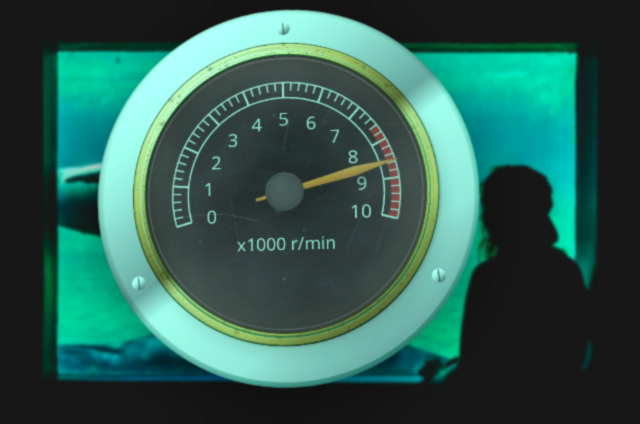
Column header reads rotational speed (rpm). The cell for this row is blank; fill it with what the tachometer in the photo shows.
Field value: 8600 rpm
